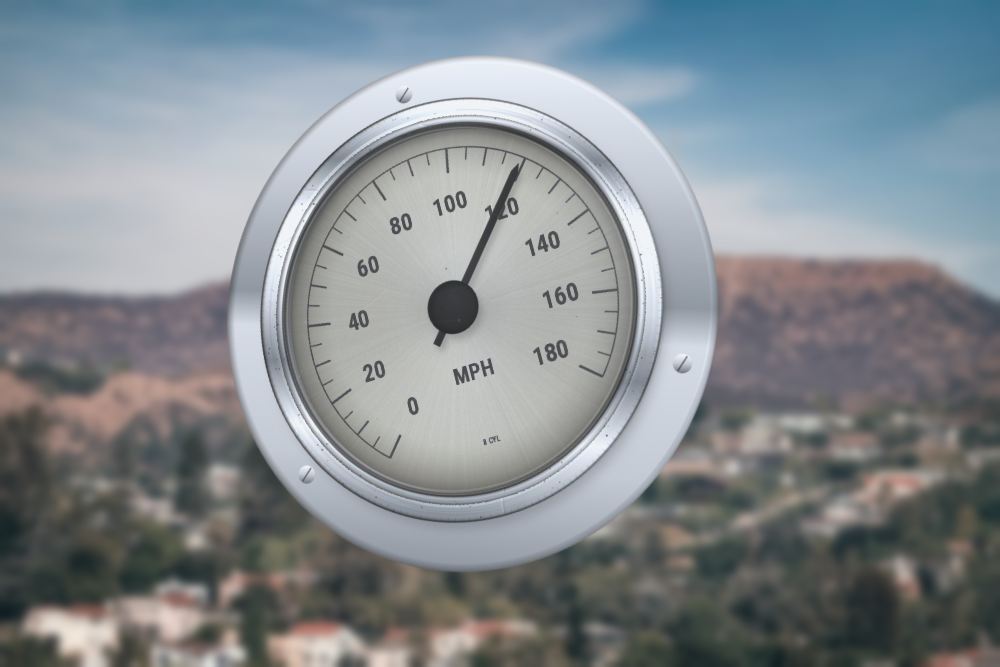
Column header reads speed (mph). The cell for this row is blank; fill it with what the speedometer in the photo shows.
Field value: 120 mph
